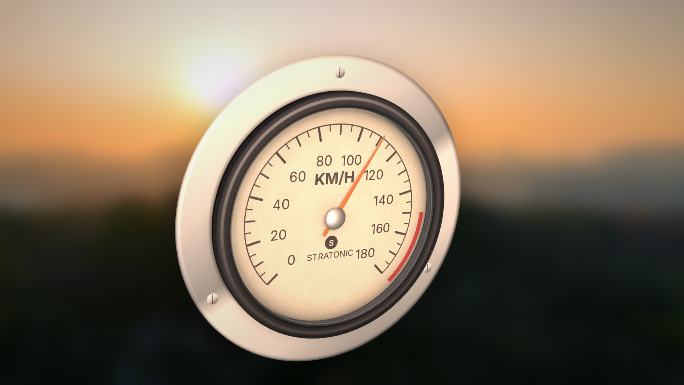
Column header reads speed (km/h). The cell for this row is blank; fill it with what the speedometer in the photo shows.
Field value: 110 km/h
